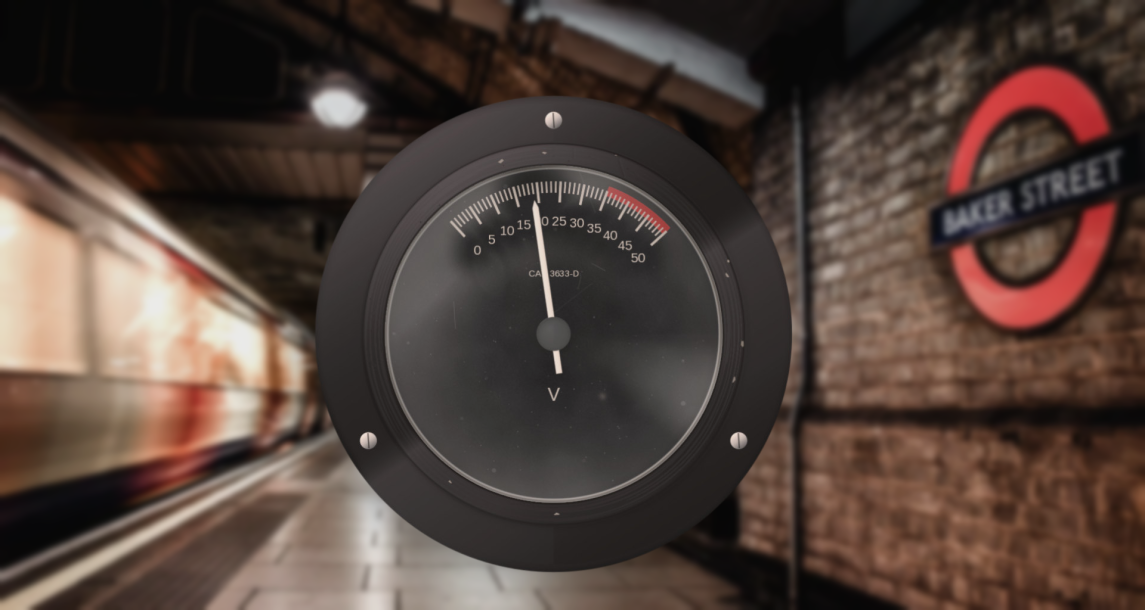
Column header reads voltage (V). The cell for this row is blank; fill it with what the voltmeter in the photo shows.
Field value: 19 V
